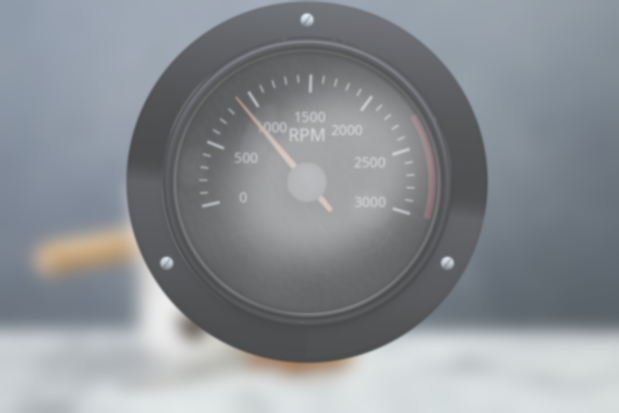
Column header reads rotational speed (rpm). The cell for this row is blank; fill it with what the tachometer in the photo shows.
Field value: 900 rpm
